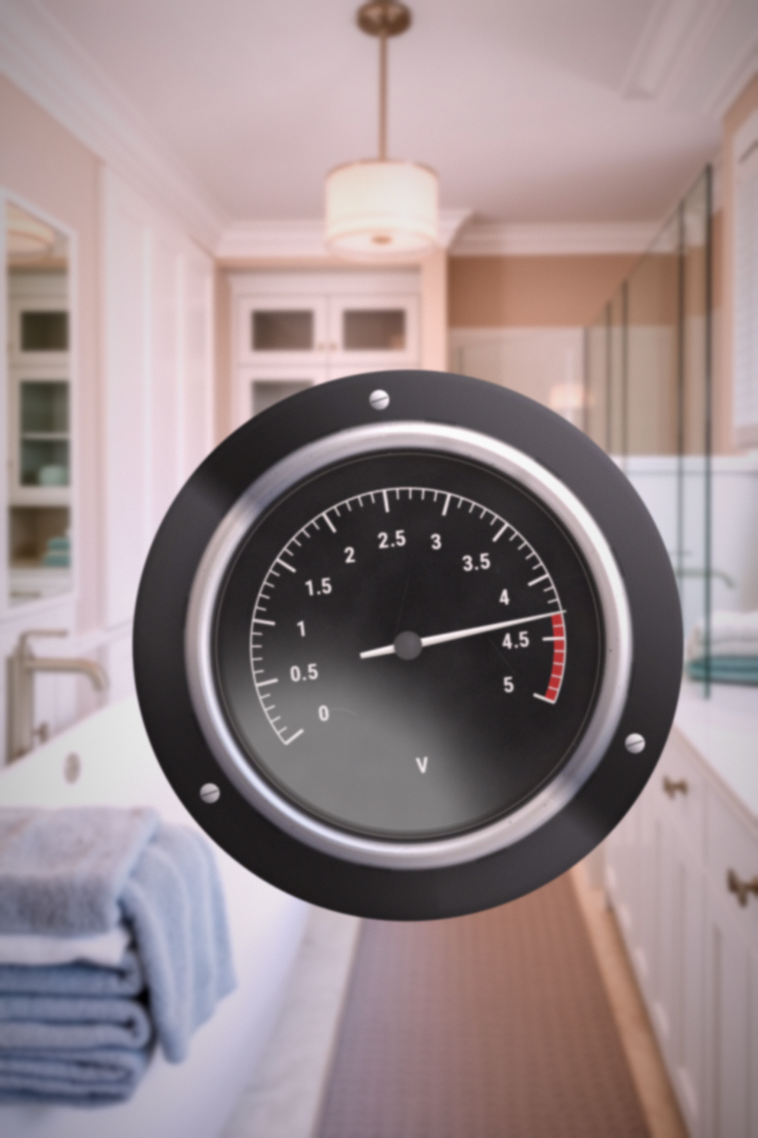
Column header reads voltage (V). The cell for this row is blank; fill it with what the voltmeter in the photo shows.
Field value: 4.3 V
